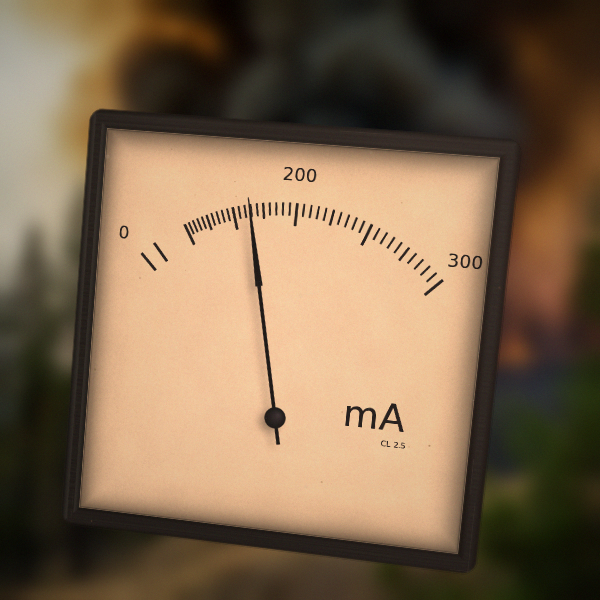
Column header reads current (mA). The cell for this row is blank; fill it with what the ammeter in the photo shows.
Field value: 165 mA
